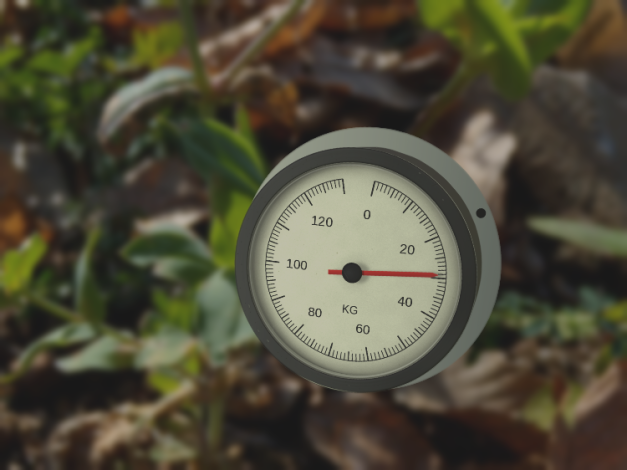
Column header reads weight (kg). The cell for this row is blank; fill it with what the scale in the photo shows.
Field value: 29 kg
